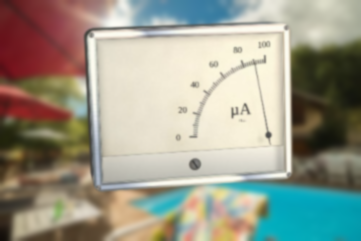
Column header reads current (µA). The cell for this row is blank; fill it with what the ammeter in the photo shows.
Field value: 90 µA
